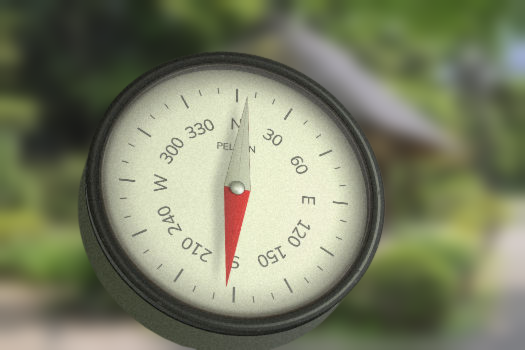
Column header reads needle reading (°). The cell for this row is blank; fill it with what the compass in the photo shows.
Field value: 185 °
